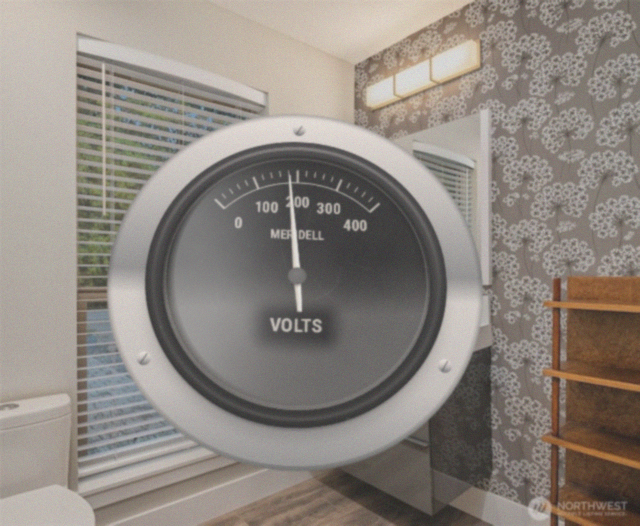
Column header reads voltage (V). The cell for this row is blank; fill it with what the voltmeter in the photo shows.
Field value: 180 V
